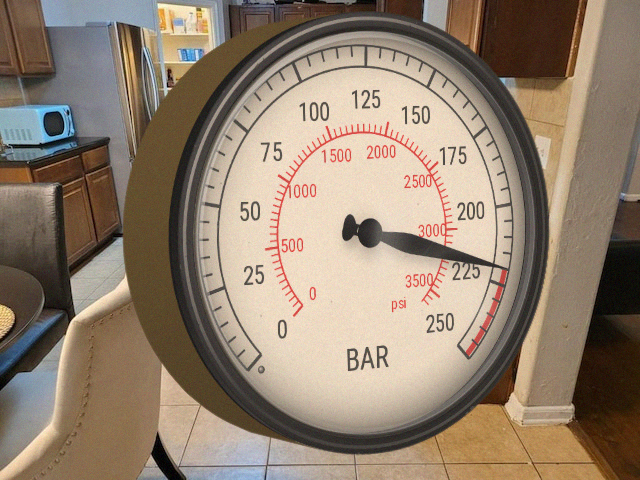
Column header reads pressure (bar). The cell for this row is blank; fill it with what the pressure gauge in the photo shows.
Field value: 220 bar
